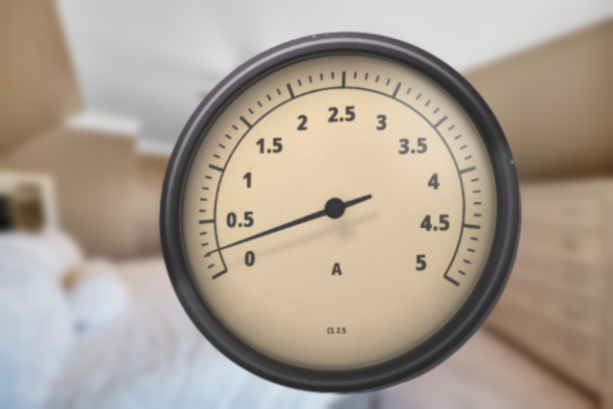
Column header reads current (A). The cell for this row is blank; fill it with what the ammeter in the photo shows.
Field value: 0.2 A
